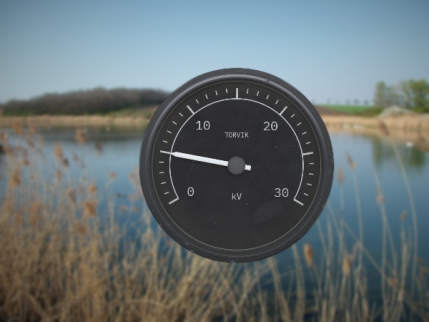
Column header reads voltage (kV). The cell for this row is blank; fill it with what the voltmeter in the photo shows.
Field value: 5 kV
